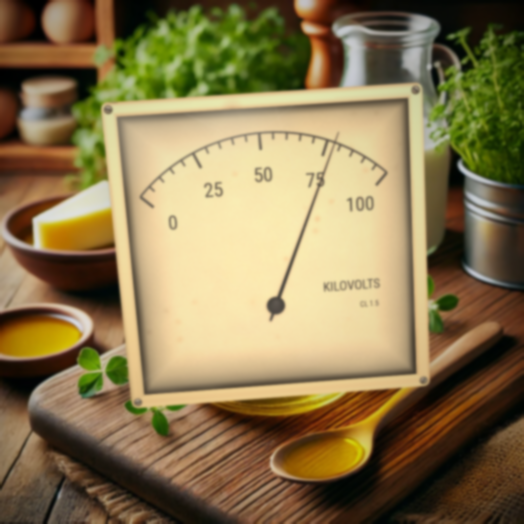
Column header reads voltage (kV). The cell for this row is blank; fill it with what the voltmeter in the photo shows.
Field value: 77.5 kV
